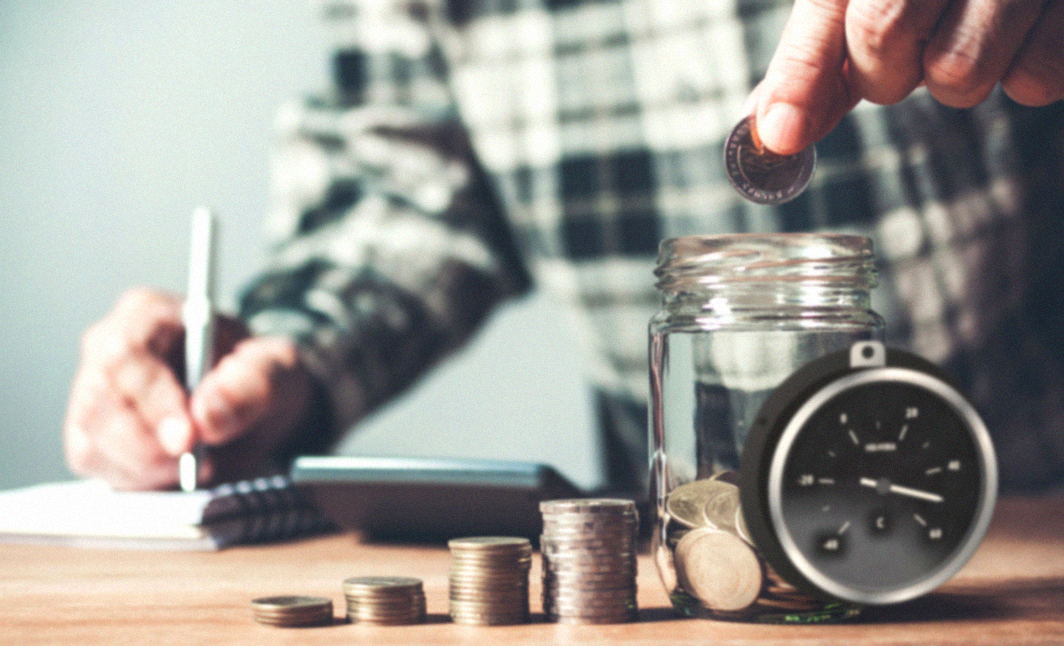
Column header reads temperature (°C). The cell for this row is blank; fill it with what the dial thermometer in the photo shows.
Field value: 50 °C
